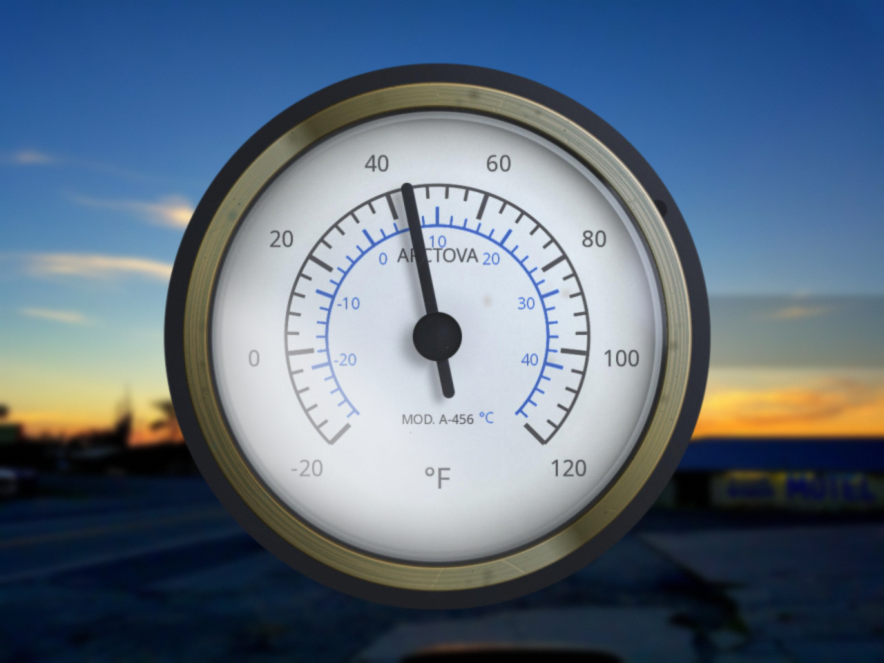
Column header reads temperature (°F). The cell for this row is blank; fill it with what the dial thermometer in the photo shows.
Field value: 44 °F
